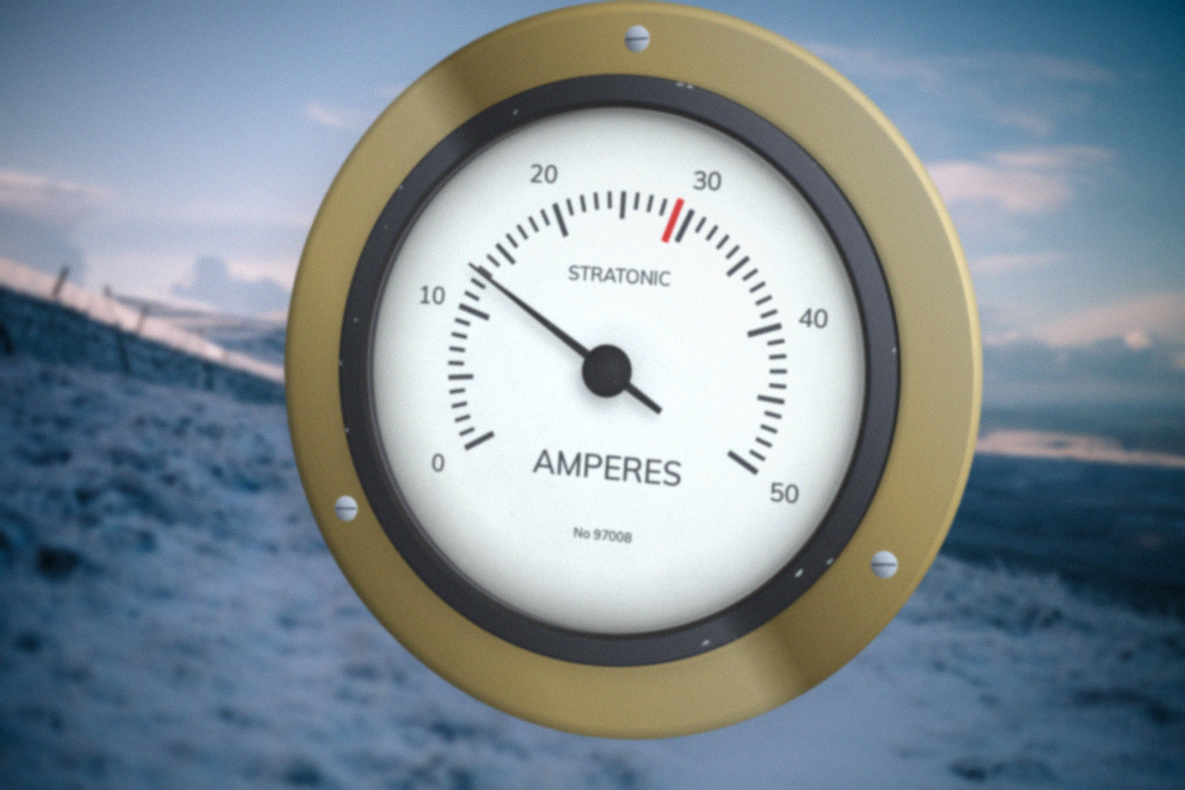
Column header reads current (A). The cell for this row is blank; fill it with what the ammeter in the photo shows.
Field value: 13 A
